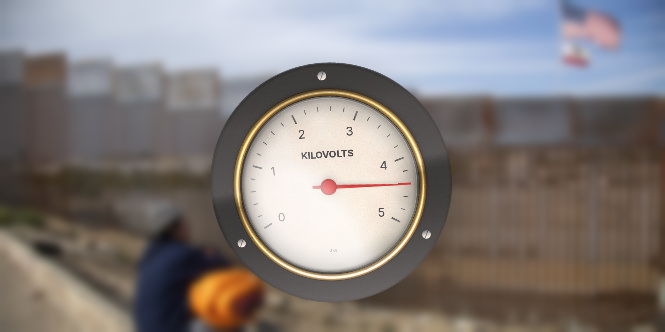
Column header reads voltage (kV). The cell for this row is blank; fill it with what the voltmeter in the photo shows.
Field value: 4.4 kV
